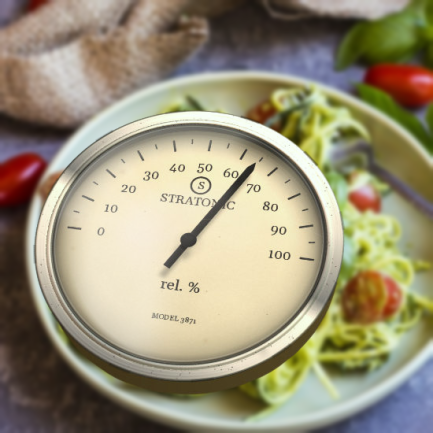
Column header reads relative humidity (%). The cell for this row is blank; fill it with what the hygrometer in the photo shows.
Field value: 65 %
